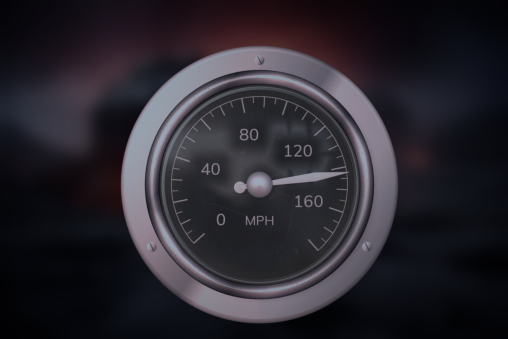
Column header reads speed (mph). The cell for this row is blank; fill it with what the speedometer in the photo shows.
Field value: 142.5 mph
